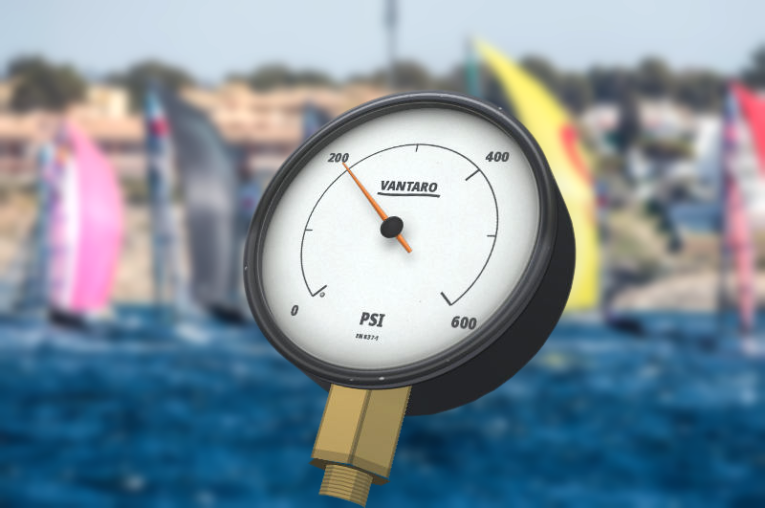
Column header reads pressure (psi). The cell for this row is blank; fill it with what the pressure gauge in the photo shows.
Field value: 200 psi
